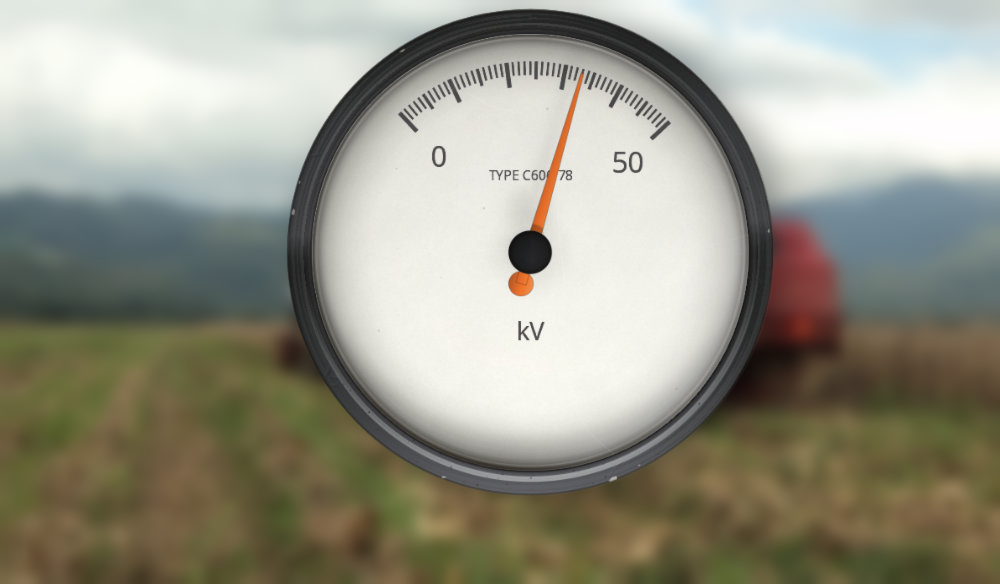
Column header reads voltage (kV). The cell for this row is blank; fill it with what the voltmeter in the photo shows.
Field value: 33 kV
